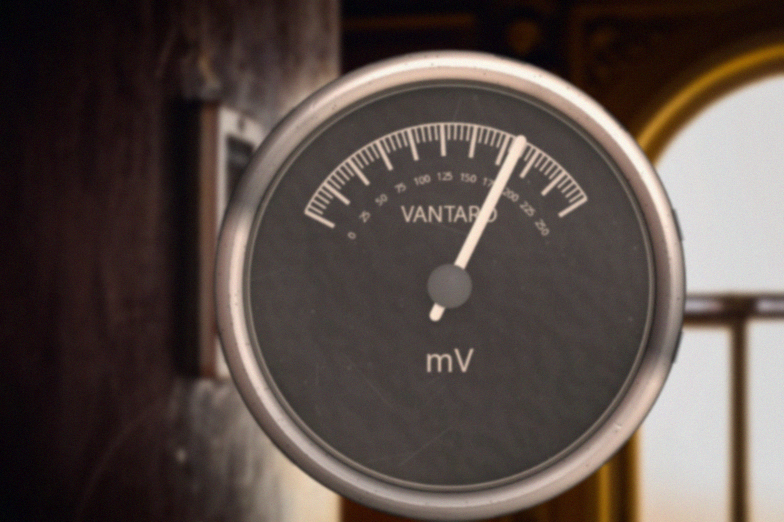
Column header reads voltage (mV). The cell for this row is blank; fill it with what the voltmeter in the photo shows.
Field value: 185 mV
